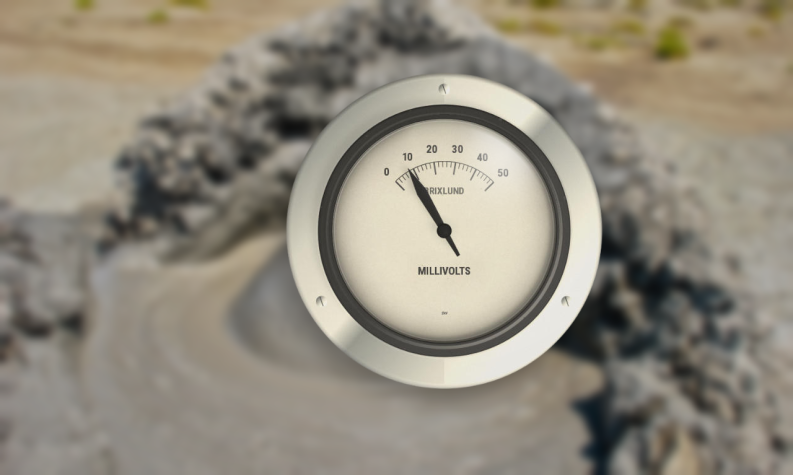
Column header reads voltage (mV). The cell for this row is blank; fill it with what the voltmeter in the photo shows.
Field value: 8 mV
